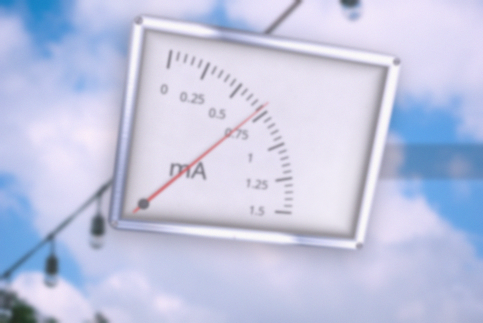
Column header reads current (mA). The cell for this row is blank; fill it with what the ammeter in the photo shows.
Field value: 0.7 mA
